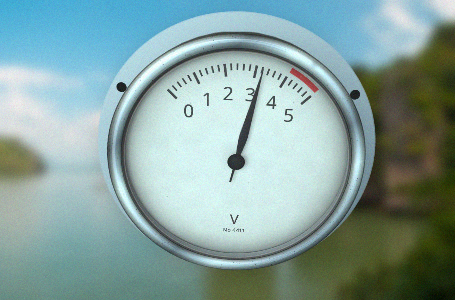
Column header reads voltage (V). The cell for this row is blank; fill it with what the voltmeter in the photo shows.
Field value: 3.2 V
